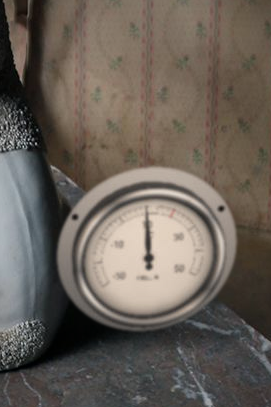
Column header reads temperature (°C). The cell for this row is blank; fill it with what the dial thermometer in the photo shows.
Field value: 10 °C
